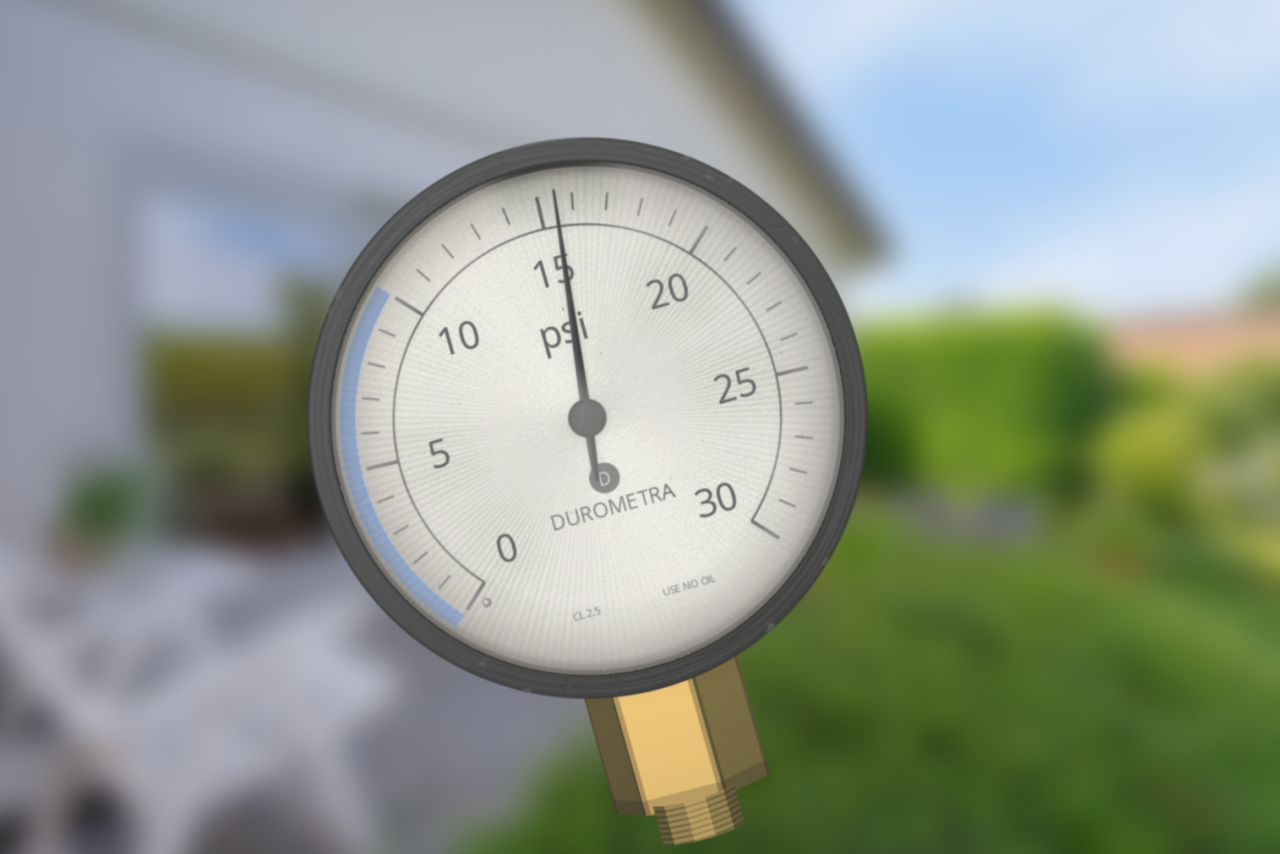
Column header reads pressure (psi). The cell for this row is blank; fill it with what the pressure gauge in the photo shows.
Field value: 15.5 psi
